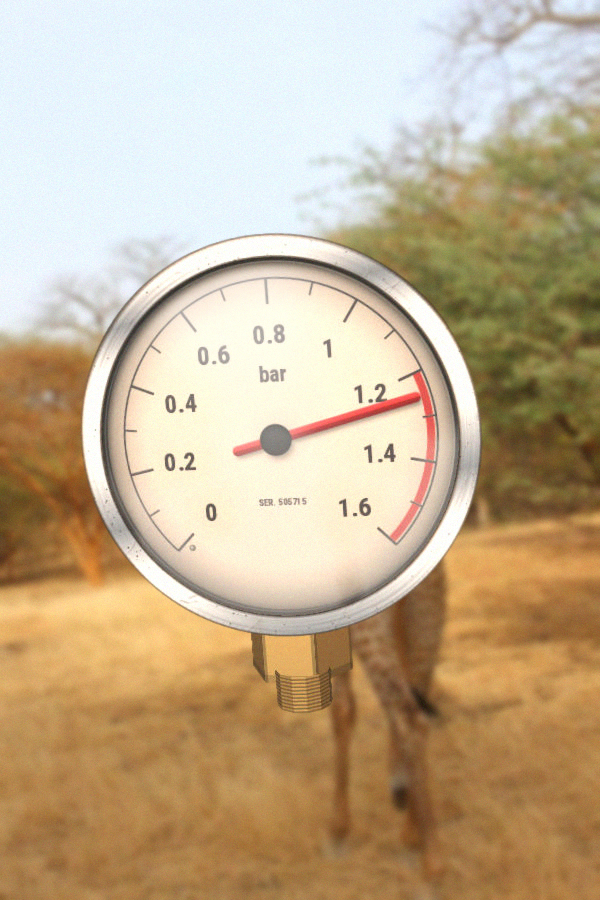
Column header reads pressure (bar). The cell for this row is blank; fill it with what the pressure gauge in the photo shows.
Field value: 1.25 bar
